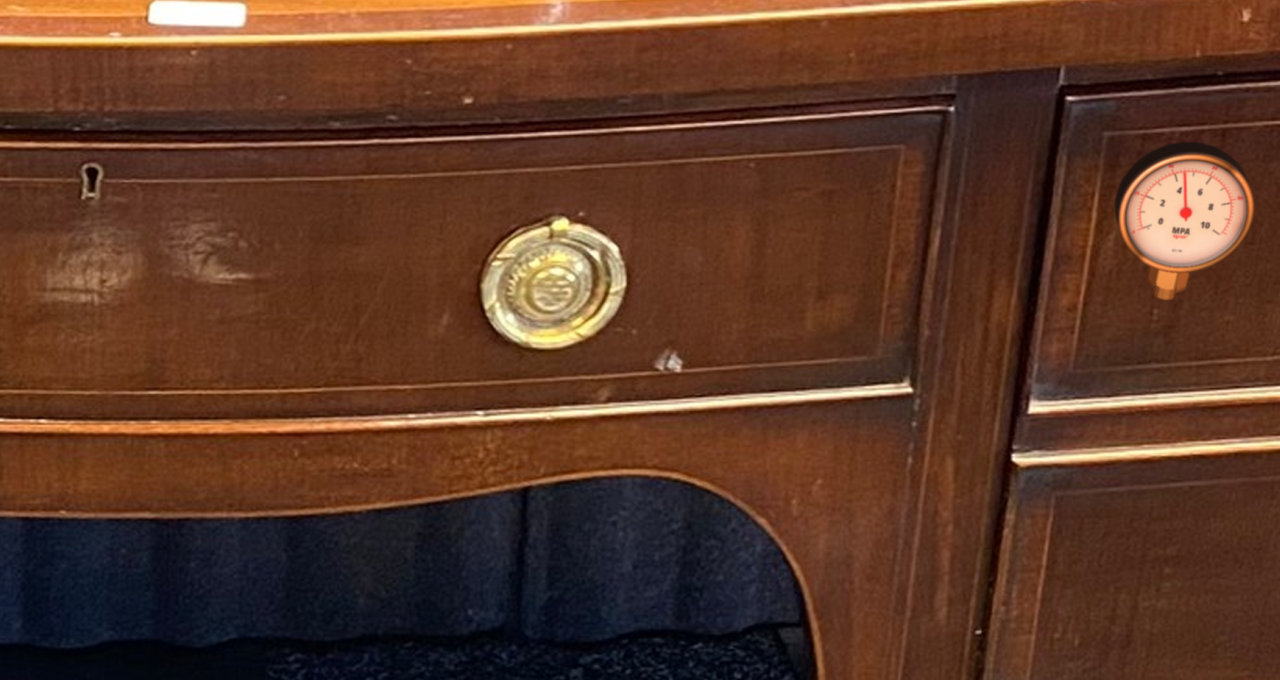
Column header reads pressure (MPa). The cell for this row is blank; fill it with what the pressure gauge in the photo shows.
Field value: 4.5 MPa
